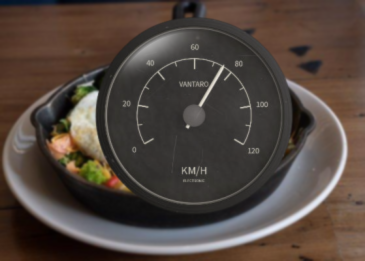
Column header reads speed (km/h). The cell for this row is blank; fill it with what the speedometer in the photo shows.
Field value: 75 km/h
